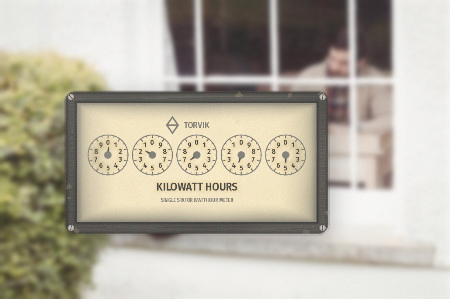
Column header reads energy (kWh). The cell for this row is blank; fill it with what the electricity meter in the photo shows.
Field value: 1645 kWh
